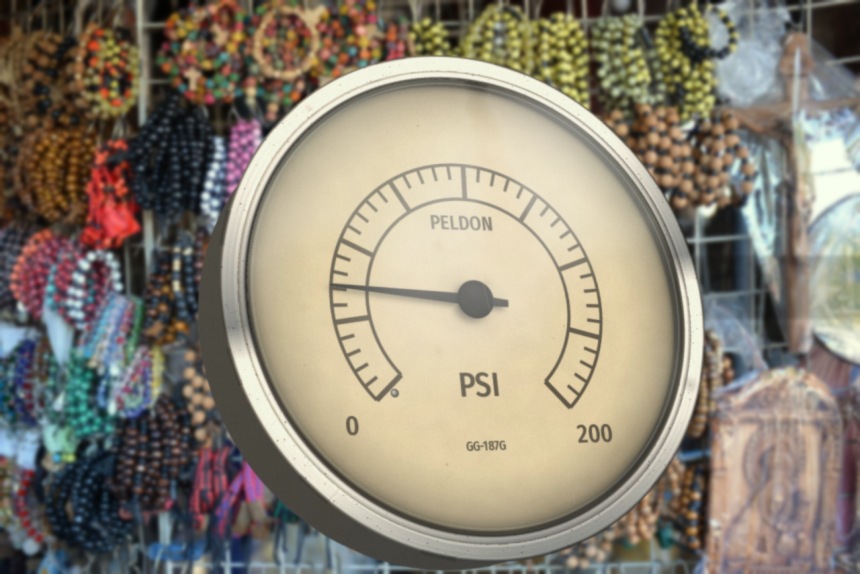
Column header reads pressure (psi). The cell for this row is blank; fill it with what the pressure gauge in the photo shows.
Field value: 35 psi
